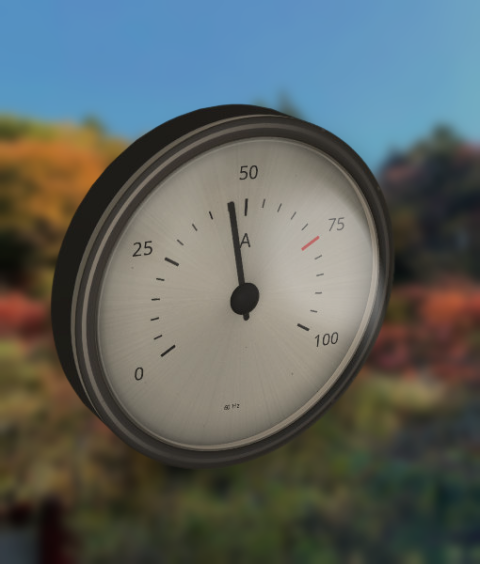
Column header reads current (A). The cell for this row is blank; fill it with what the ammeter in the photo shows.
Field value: 45 A
